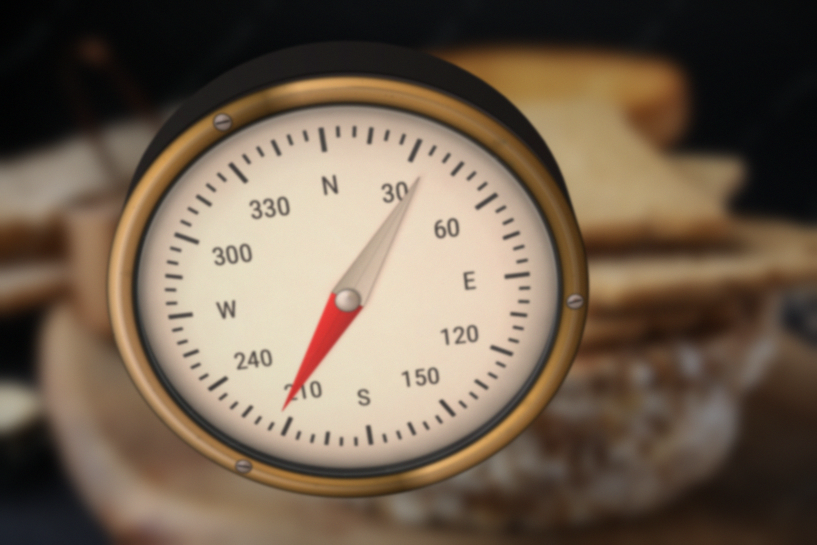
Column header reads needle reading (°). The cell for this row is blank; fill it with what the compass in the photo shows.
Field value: 215 °
